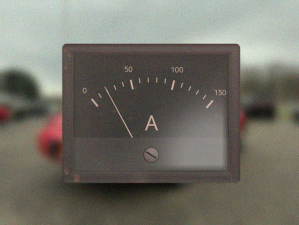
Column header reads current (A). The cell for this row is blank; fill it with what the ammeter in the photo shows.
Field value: 20 A
